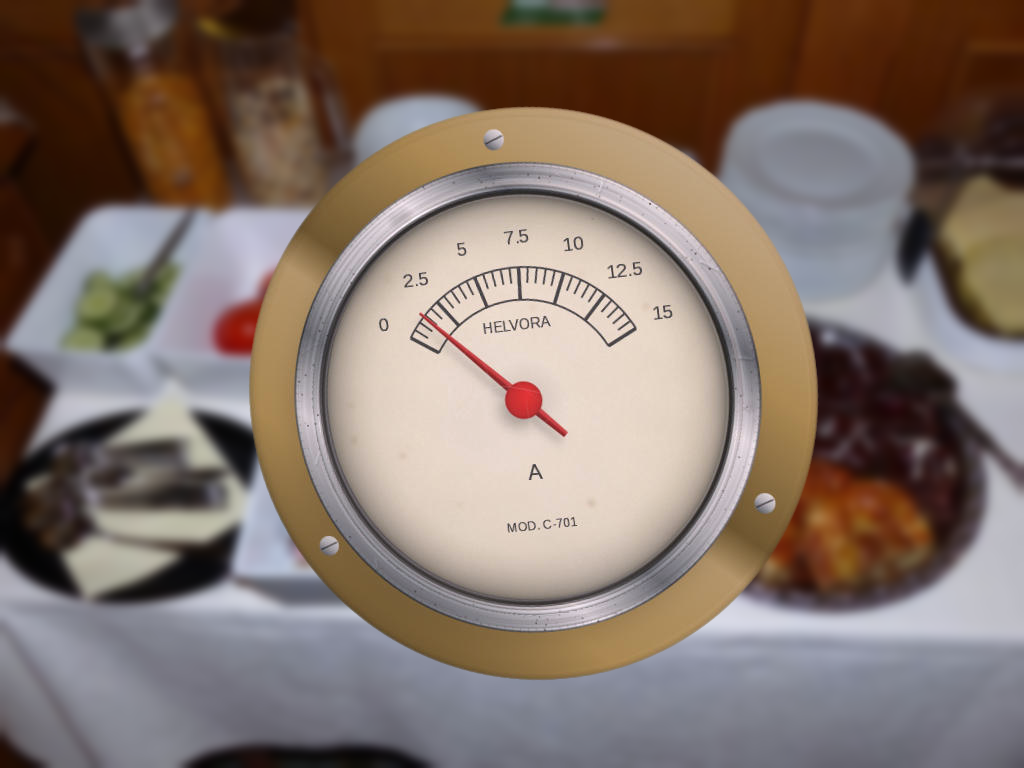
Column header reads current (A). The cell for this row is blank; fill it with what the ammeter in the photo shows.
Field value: 1.5 A
